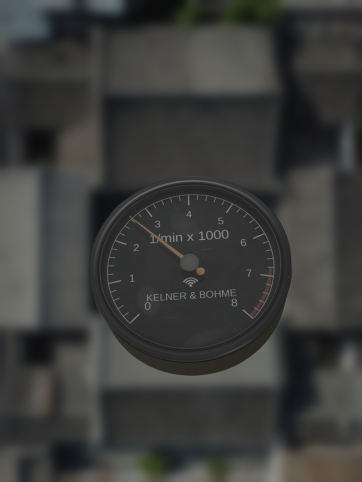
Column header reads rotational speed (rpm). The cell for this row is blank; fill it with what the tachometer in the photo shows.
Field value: 2600 rpm
